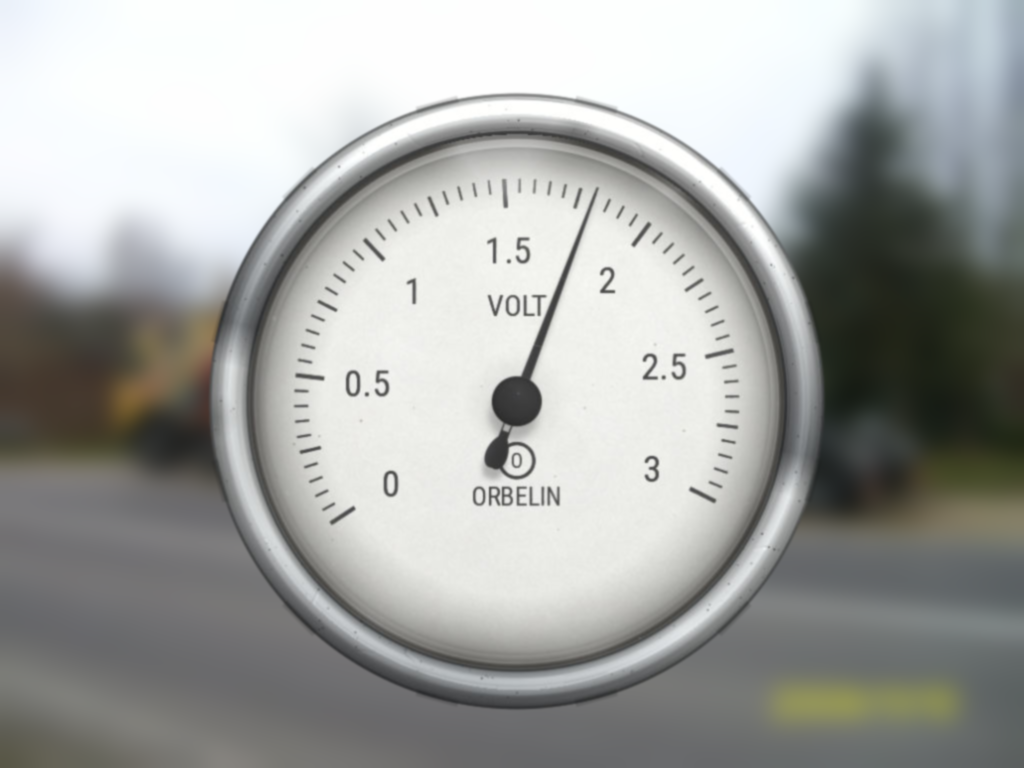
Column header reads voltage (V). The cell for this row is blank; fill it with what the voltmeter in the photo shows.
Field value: 1.8 V
